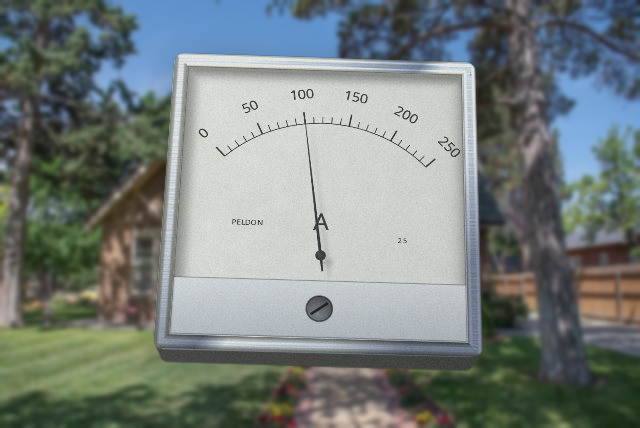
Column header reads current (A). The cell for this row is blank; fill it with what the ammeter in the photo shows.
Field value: 100 A
